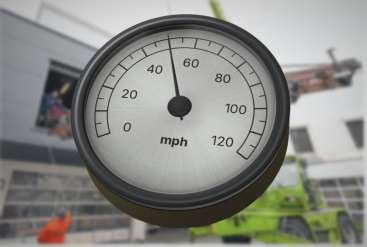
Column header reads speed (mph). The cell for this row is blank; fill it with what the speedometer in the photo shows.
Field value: 50 mph
